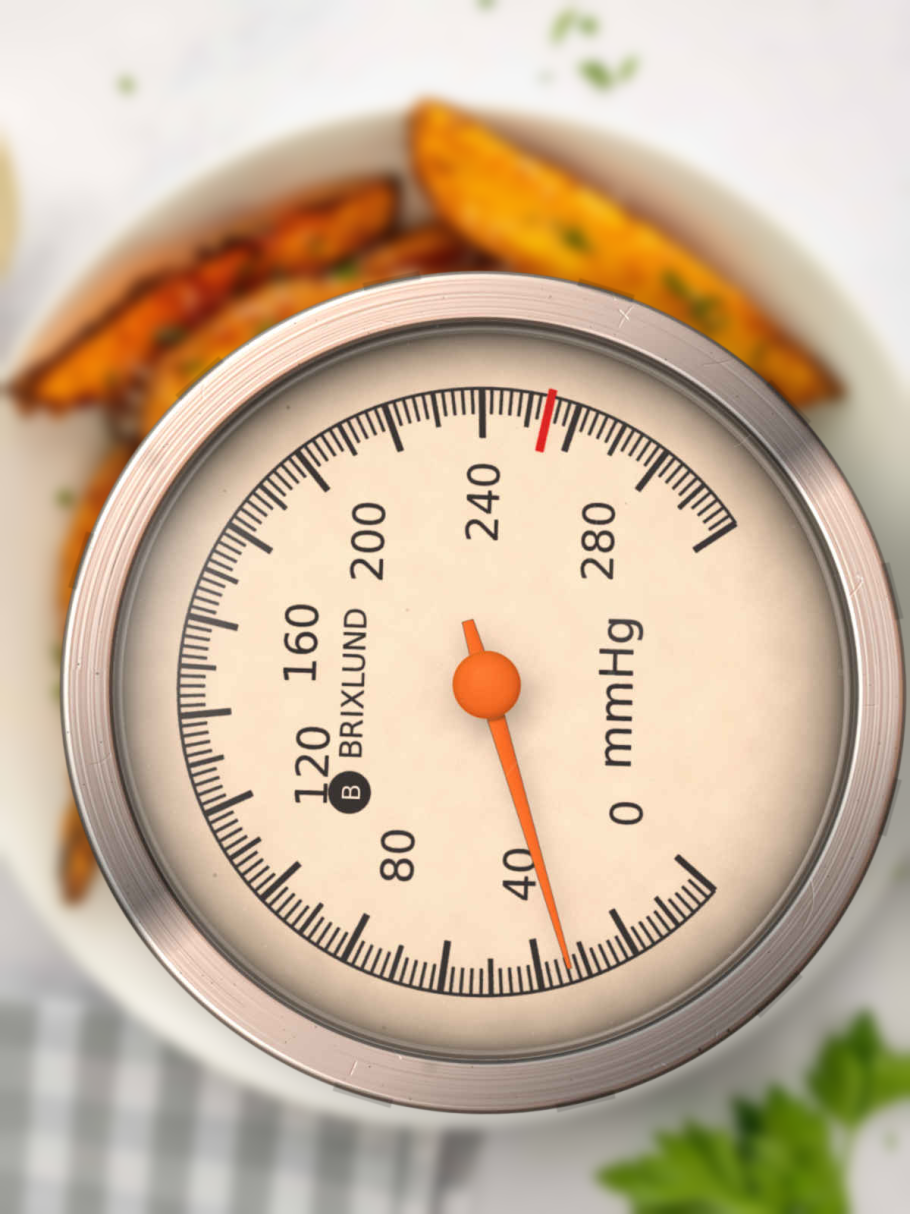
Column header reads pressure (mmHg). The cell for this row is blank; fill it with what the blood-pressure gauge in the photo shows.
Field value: 34 mmHg
